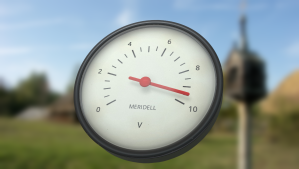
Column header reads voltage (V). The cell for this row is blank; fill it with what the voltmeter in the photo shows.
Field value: 9.5 V
